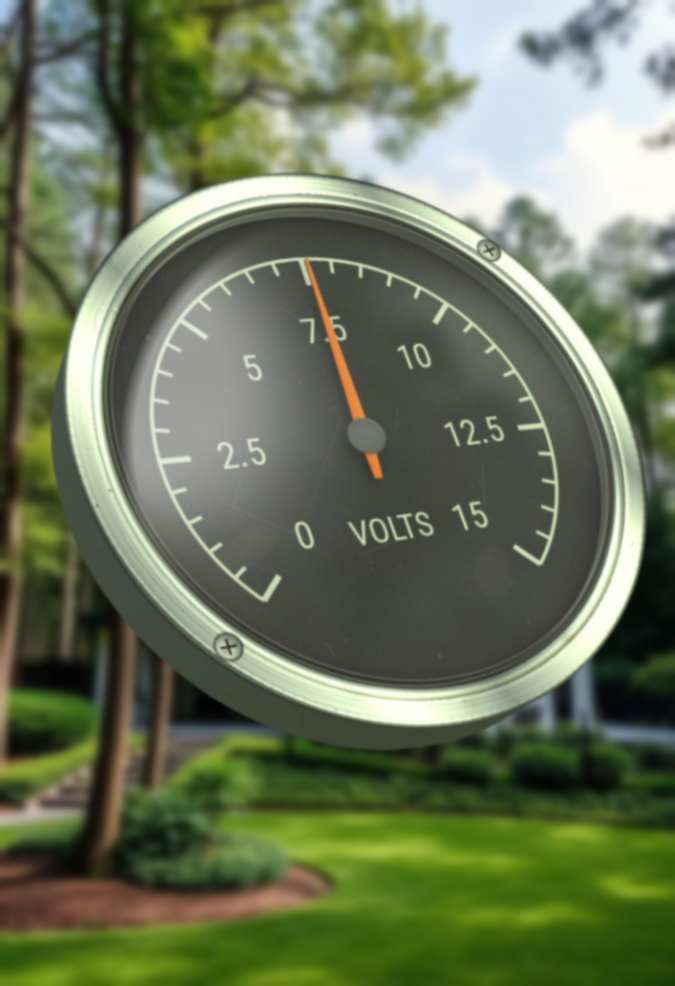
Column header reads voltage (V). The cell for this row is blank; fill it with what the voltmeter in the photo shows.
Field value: 7.5 V
